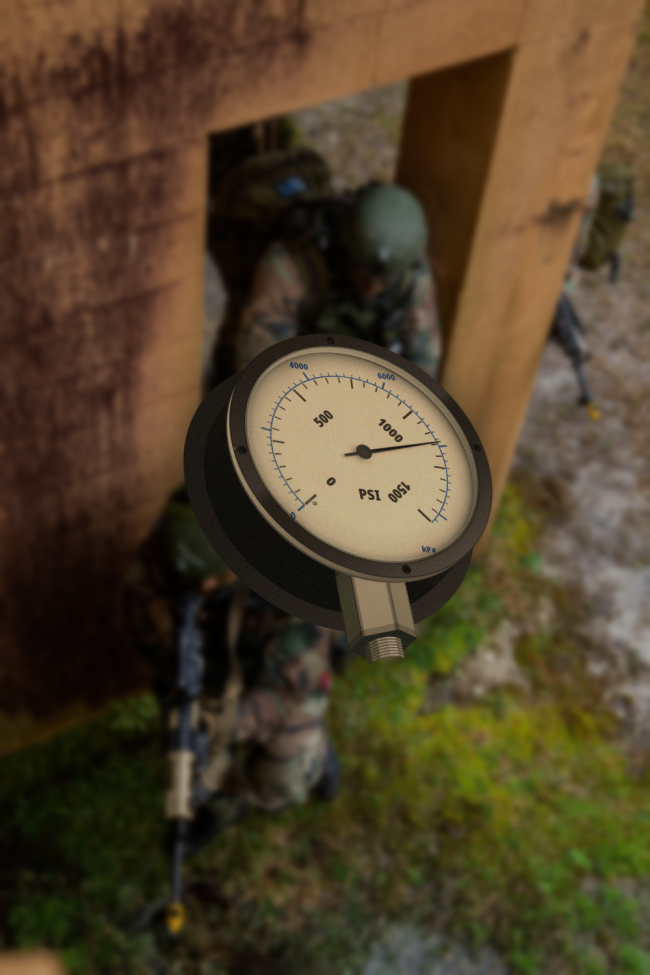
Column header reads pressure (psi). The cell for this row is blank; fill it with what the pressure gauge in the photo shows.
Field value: 1150 psi
